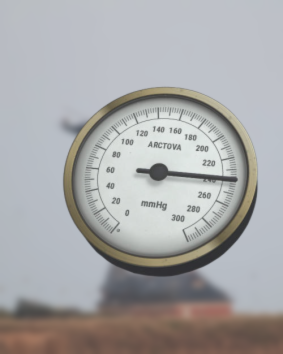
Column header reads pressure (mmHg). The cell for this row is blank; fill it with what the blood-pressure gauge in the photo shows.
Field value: 240 mmHg
